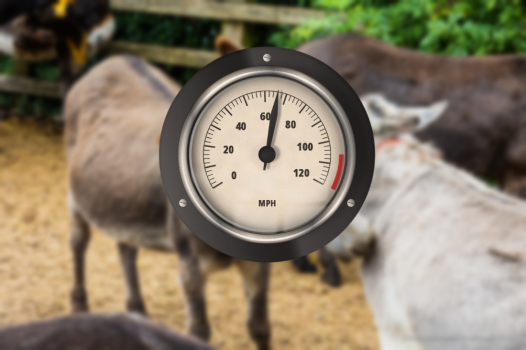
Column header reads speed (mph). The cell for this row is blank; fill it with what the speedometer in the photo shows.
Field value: 66 mph
